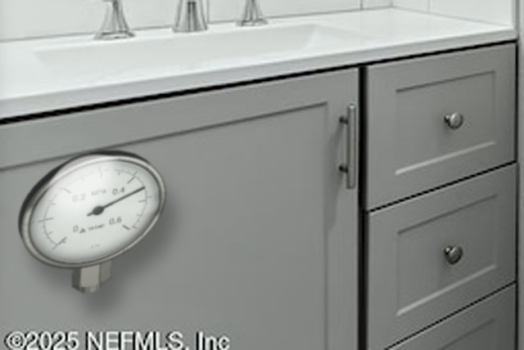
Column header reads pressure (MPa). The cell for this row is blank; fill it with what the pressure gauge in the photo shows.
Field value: 0.45 MPa
